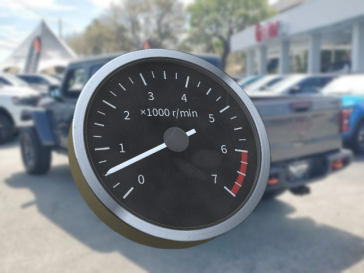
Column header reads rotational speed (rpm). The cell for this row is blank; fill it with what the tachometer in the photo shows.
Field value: 500 rpm
